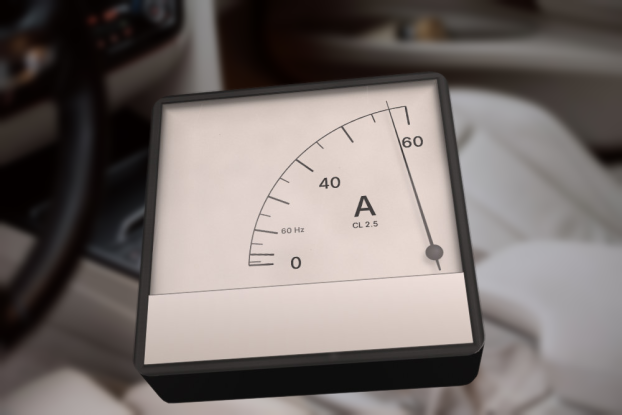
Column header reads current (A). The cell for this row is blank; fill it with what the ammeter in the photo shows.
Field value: 57.5 A
